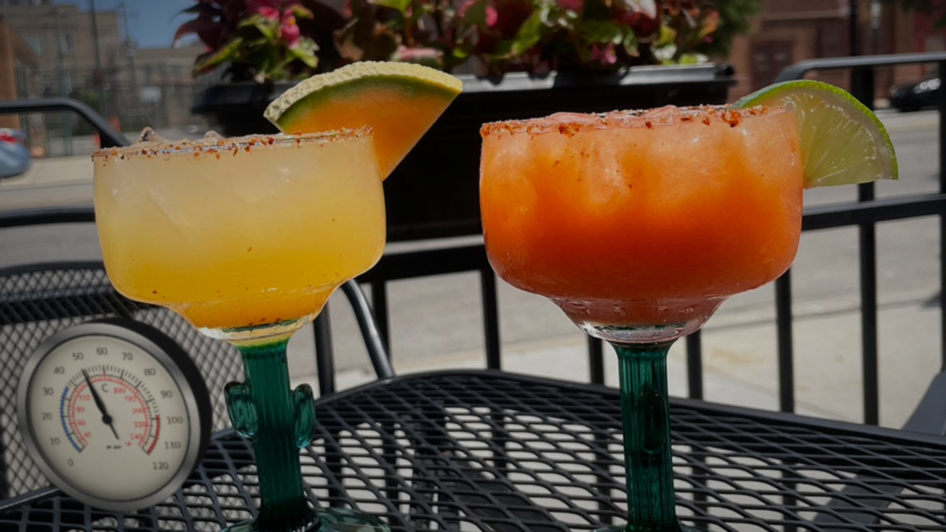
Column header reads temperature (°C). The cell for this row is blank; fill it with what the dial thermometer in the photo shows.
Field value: 50 °C
